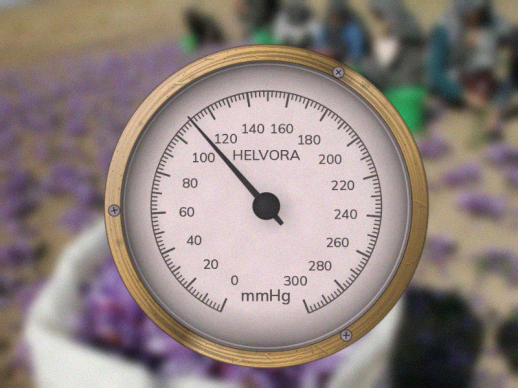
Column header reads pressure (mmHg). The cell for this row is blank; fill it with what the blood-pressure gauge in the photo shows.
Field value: 110 mmHg
